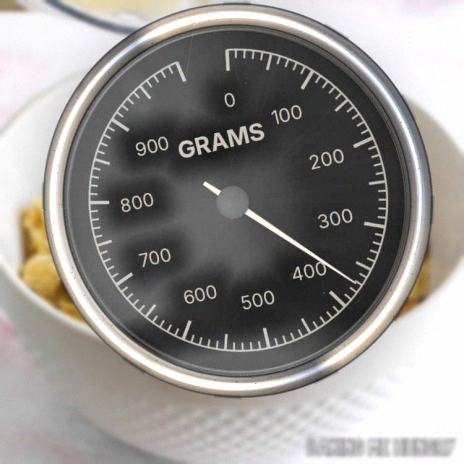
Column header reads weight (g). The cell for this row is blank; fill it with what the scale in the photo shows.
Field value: 370 g
